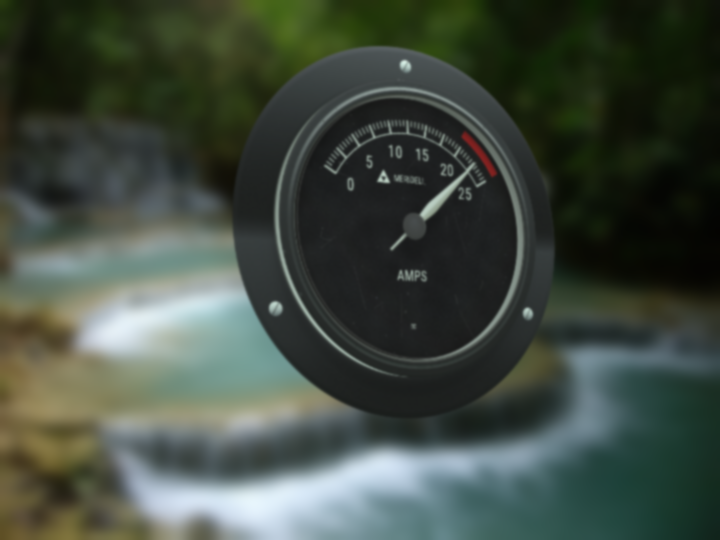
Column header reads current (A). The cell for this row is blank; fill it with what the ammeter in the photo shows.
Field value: 22.5 A
